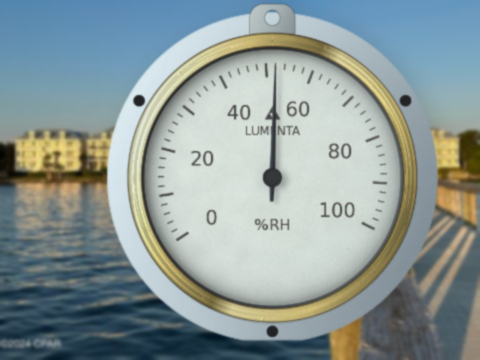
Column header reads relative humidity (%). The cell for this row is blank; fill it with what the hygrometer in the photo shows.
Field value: 52 %
